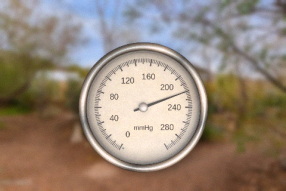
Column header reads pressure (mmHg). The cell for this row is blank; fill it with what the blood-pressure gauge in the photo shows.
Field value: 220 mmHg
